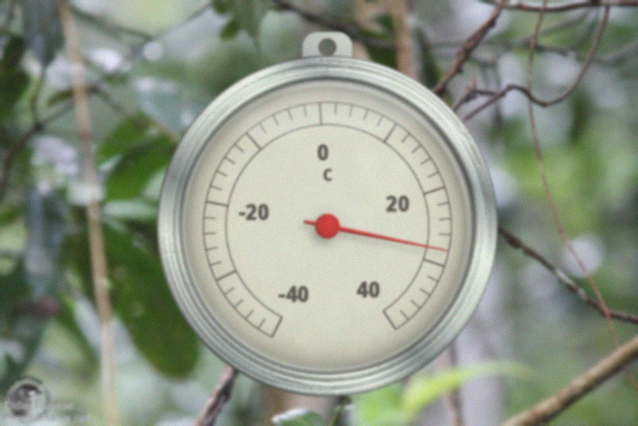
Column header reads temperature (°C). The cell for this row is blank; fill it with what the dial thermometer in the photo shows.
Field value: 28 °C
